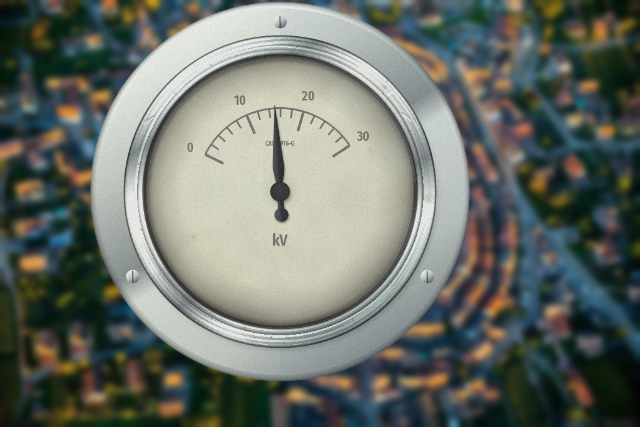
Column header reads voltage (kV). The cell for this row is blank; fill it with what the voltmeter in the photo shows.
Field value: 15 kV
